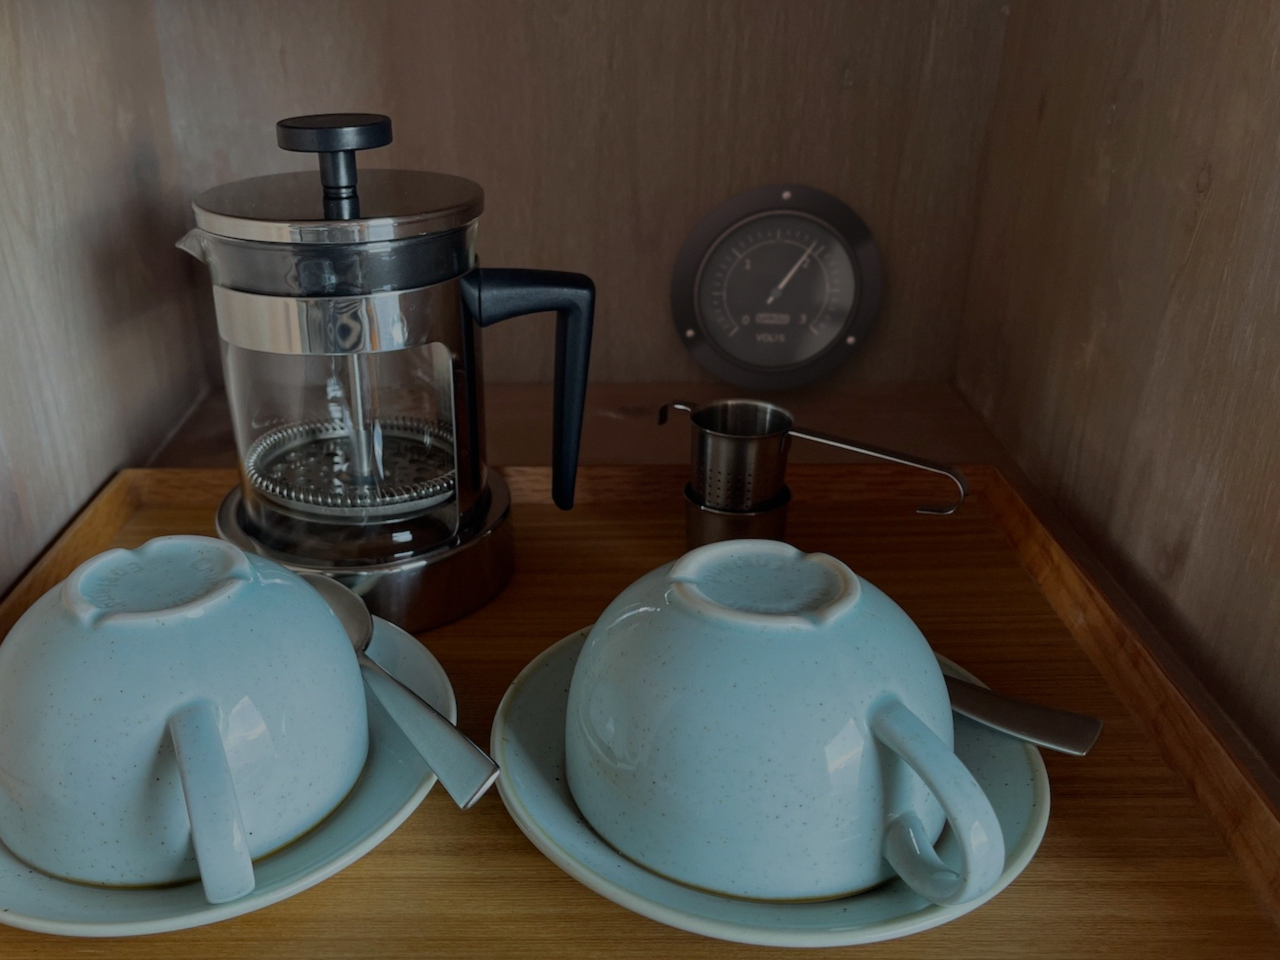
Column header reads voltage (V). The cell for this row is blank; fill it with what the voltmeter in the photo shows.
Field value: 1.9 V
